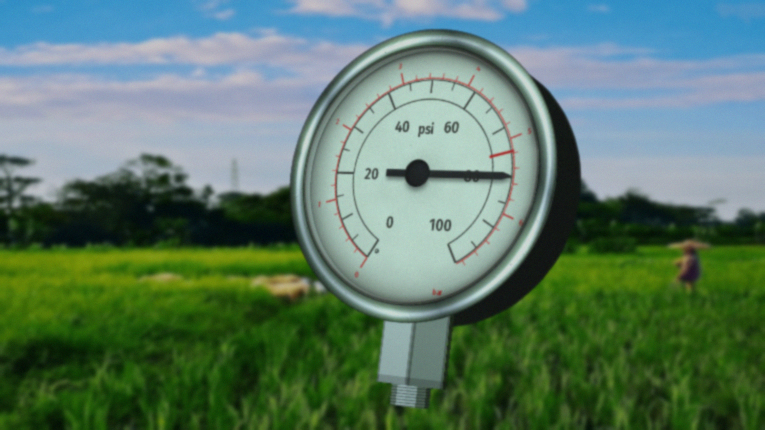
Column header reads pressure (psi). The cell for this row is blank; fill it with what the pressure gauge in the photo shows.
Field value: 80 psi
